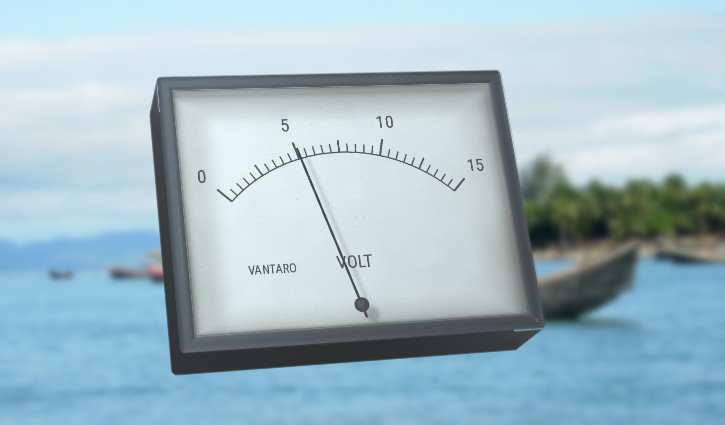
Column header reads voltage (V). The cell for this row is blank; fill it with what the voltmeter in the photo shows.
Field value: 5 V
